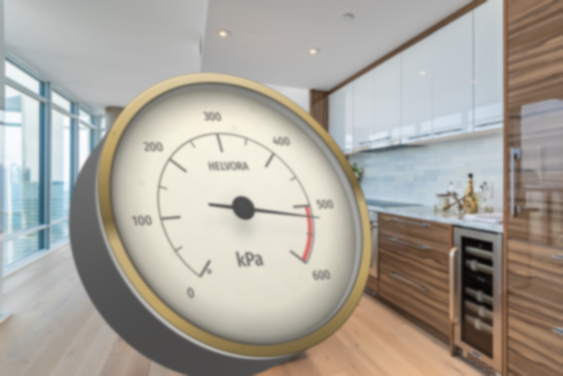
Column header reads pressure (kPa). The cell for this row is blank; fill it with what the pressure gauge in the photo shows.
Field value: 525 kPa
